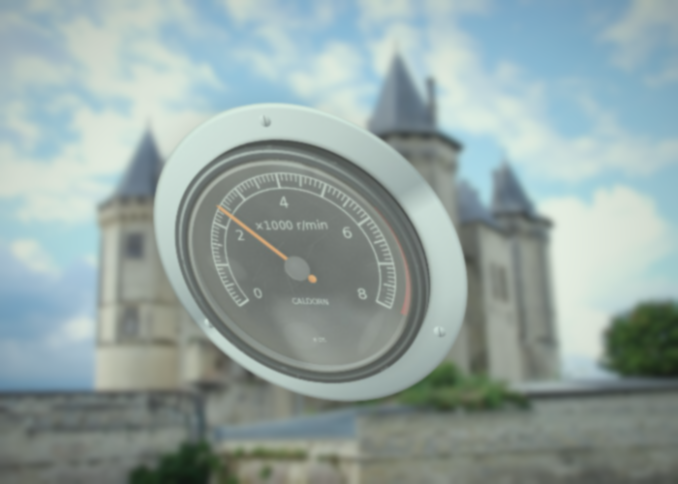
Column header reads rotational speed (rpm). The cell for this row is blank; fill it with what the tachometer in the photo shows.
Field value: 2500 rpm
